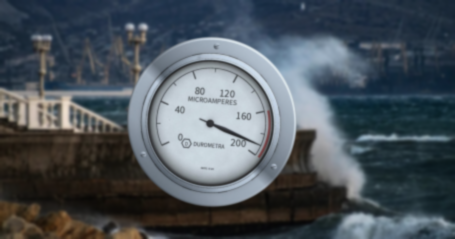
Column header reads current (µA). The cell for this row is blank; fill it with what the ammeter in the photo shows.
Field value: 190 µA
